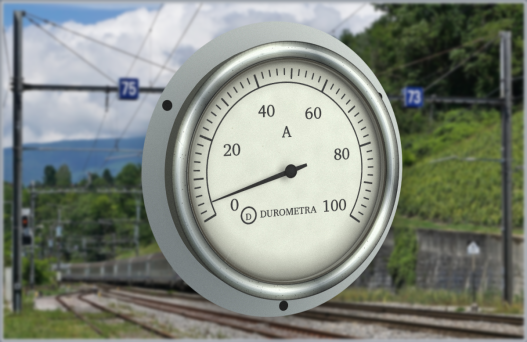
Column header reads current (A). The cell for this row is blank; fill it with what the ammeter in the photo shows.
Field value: 4 A
